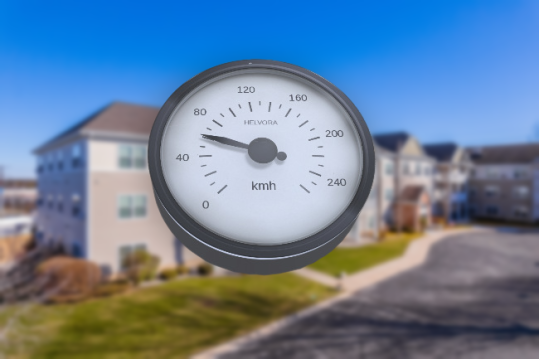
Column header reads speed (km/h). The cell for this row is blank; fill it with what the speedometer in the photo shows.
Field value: 60 km/h
